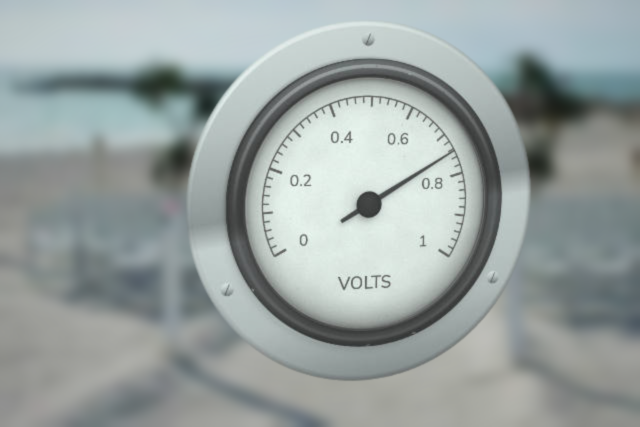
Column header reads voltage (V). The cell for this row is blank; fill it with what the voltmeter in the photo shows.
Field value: 0.74 V
